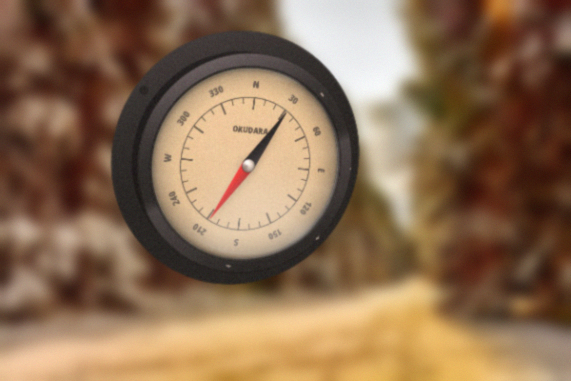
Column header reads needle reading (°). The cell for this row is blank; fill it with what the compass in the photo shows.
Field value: 210 °
